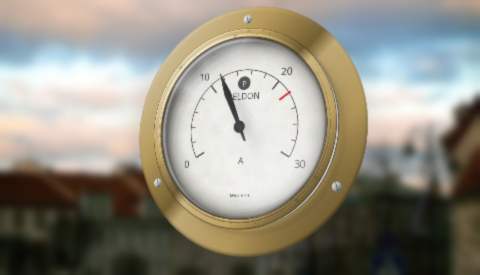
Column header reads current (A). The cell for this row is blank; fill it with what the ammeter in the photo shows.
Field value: 12 A
